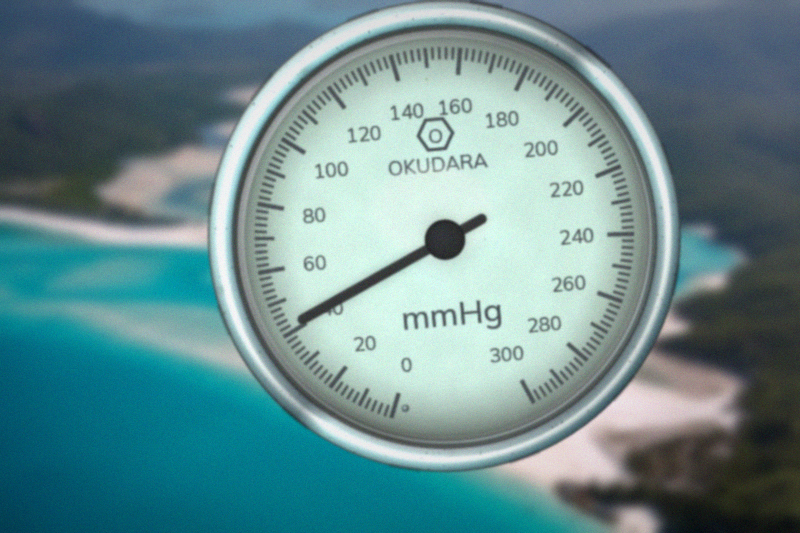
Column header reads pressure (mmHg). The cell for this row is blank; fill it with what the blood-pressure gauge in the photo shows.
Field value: 42 mmHg
